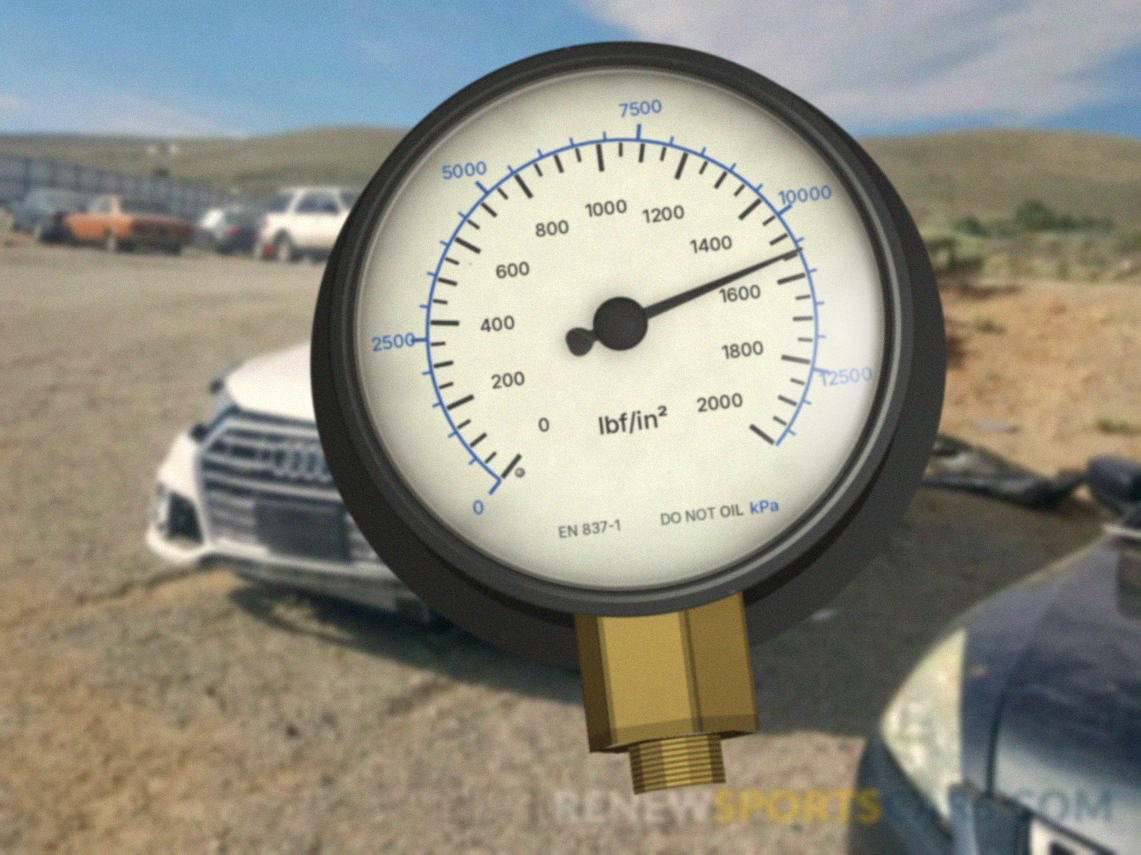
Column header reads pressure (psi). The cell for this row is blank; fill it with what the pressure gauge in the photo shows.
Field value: 1550 psi
